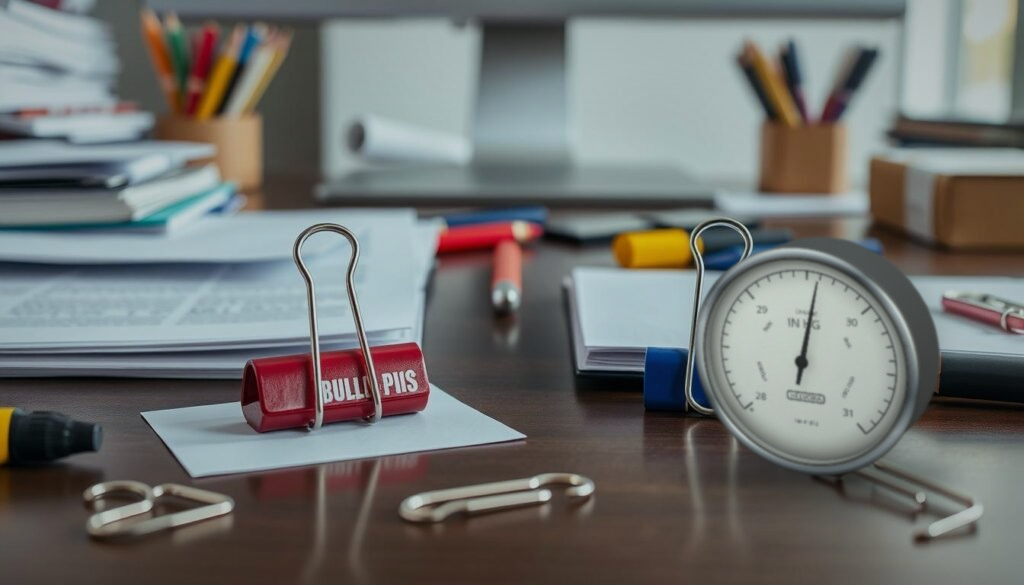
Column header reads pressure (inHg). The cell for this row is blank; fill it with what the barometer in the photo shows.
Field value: 29.6 inHg
